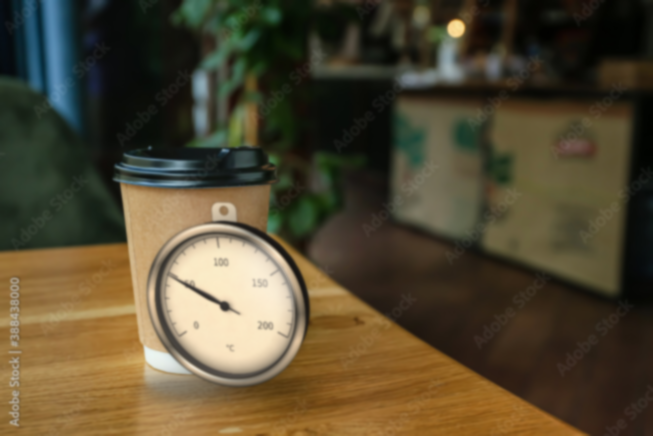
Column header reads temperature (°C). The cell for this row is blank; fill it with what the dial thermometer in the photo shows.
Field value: 50 °C
